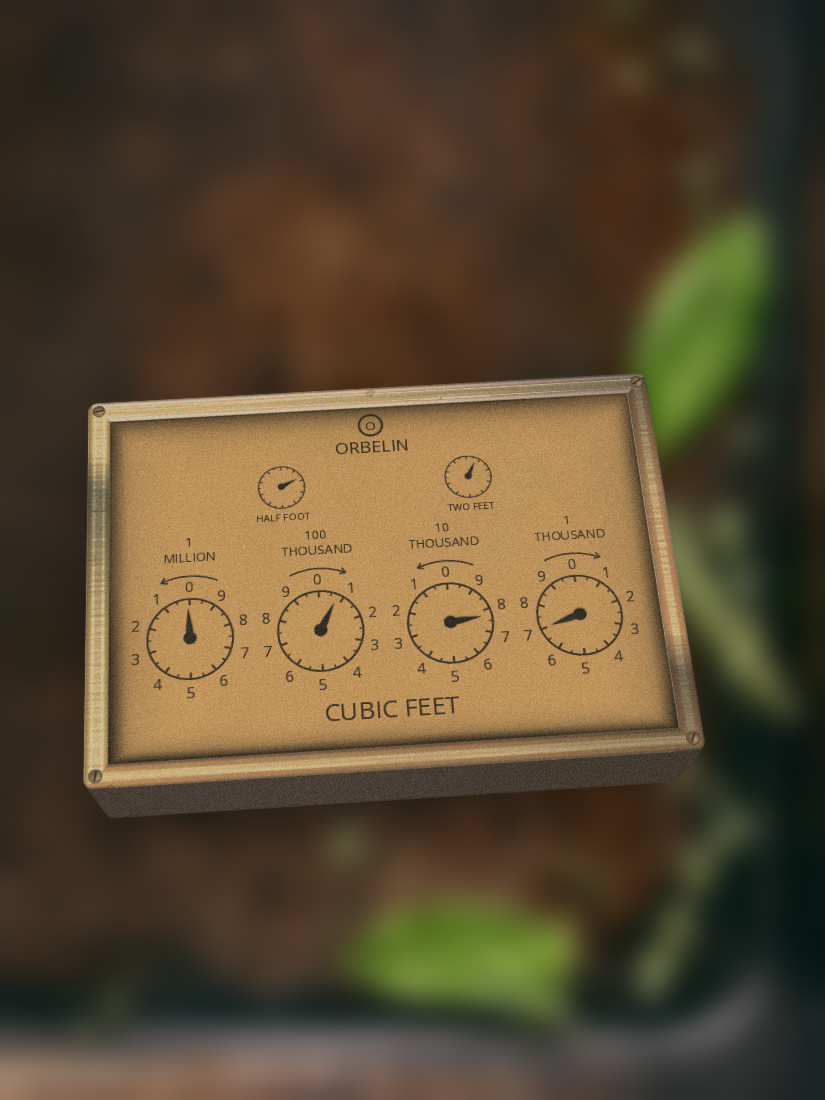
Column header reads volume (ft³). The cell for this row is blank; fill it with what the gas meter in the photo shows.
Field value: 7700 ft³
